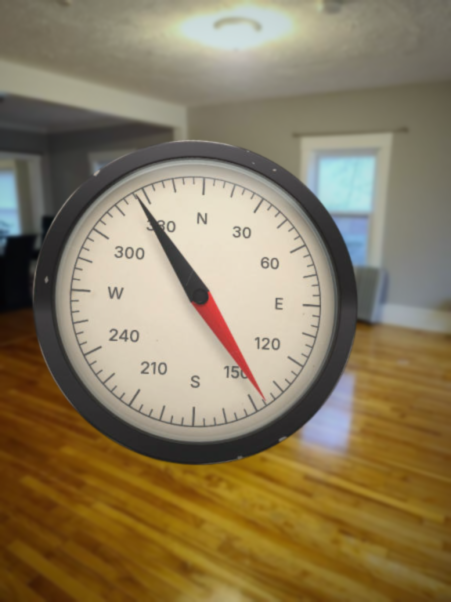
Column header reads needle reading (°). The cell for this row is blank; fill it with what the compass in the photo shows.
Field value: 145 °
